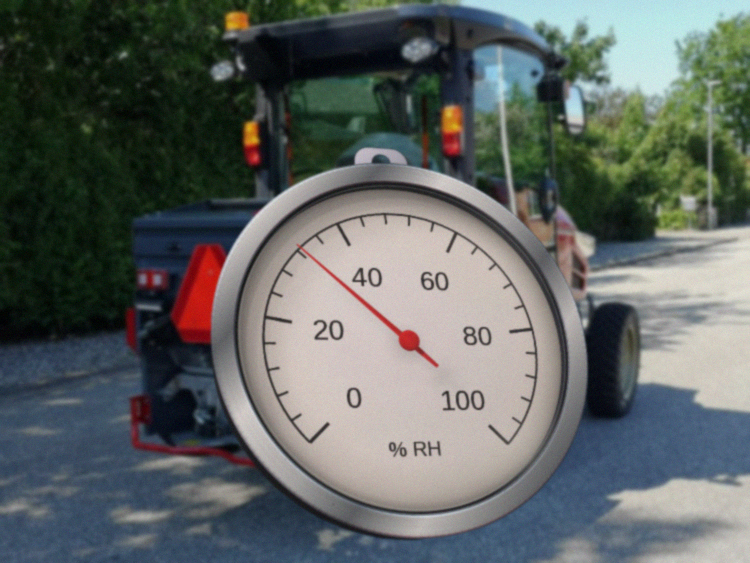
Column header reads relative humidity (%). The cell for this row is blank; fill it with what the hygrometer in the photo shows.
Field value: 32 %
